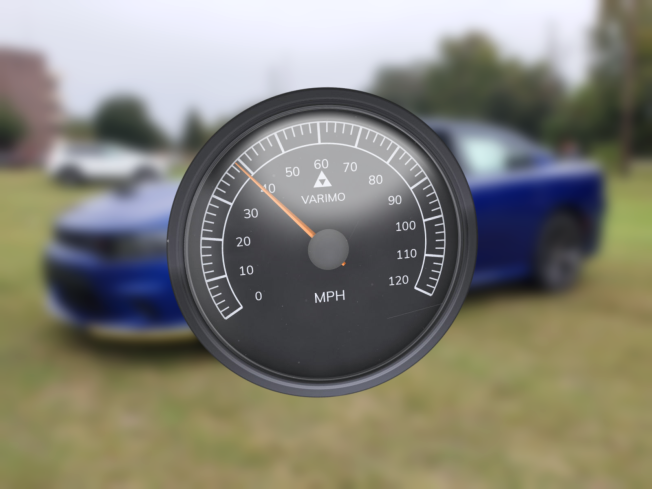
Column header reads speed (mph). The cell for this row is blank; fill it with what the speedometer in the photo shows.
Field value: 39 mph
